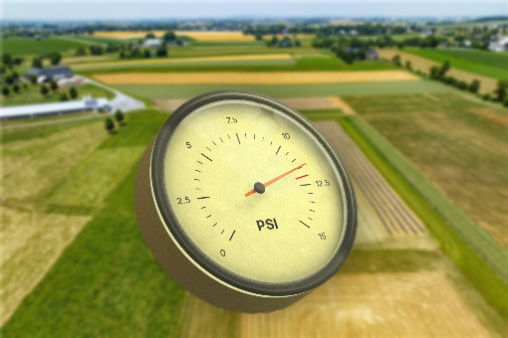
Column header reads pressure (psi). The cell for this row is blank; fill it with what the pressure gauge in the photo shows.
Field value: 11.5 psi
